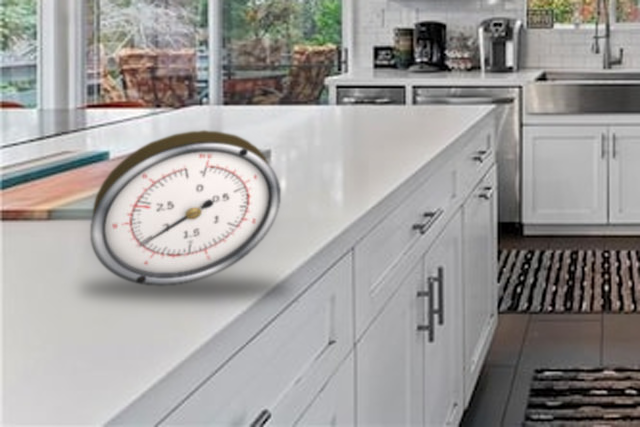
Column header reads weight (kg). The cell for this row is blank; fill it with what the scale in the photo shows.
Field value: 2 kg
